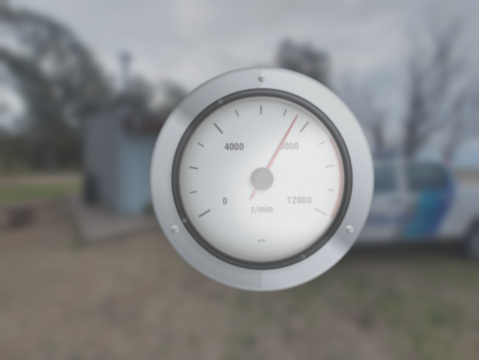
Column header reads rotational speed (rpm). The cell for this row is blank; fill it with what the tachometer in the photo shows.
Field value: 7500 rpm
